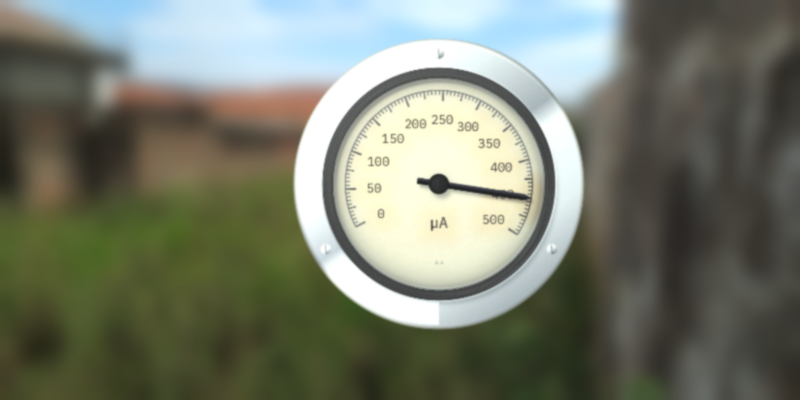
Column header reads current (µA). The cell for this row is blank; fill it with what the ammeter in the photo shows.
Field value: 450 µA
